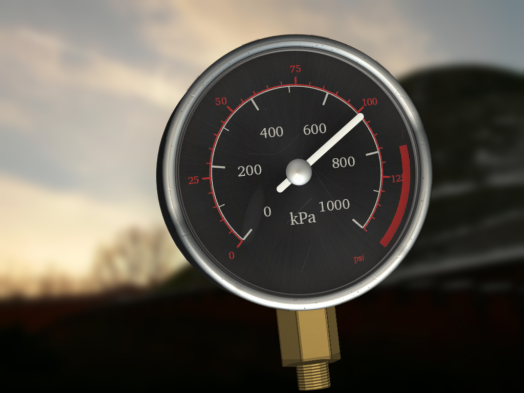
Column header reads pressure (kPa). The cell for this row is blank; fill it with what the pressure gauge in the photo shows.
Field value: 700 kPa
